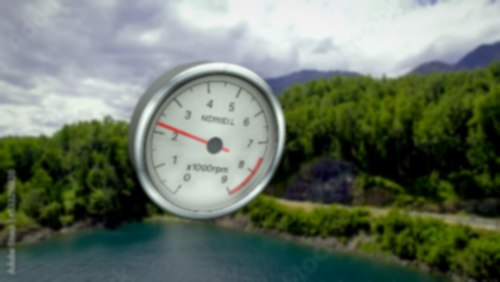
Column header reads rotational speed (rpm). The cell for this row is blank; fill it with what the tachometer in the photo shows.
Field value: 2250 rpm
